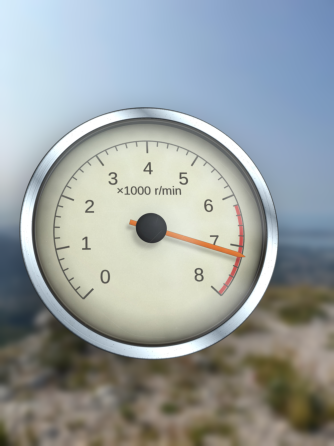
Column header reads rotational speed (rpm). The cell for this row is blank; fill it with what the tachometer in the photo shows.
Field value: 7200 rpm
